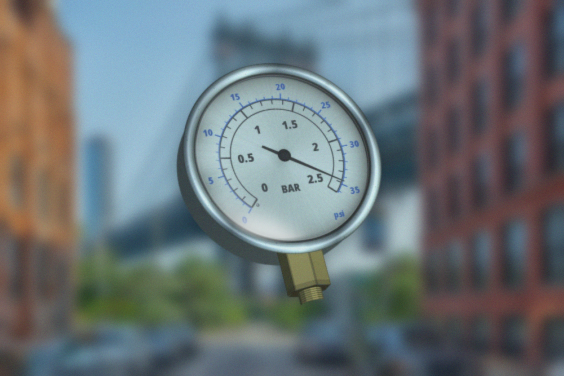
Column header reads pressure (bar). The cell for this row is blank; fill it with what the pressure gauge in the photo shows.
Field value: 2.4 bar
